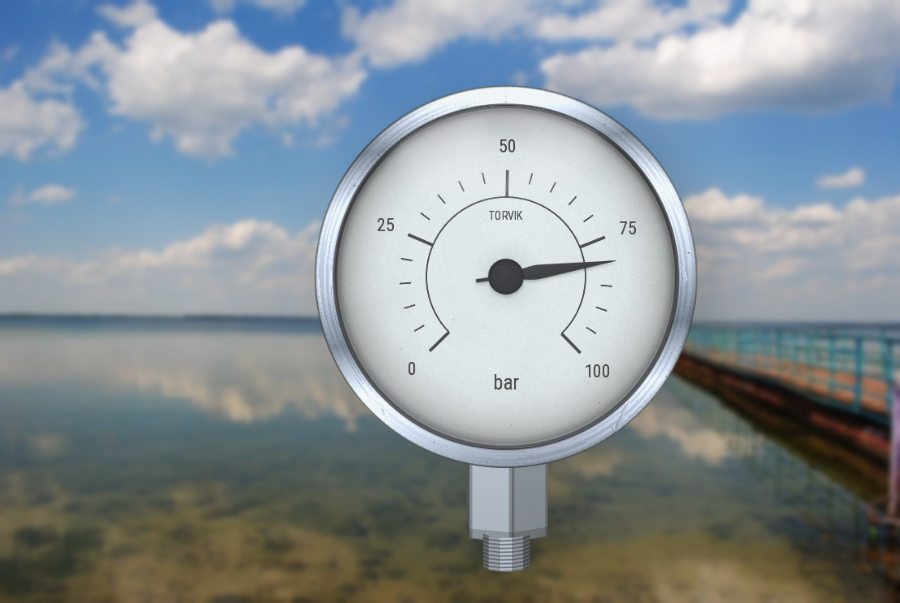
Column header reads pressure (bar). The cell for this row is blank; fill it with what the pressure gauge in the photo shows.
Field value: 80 bar
